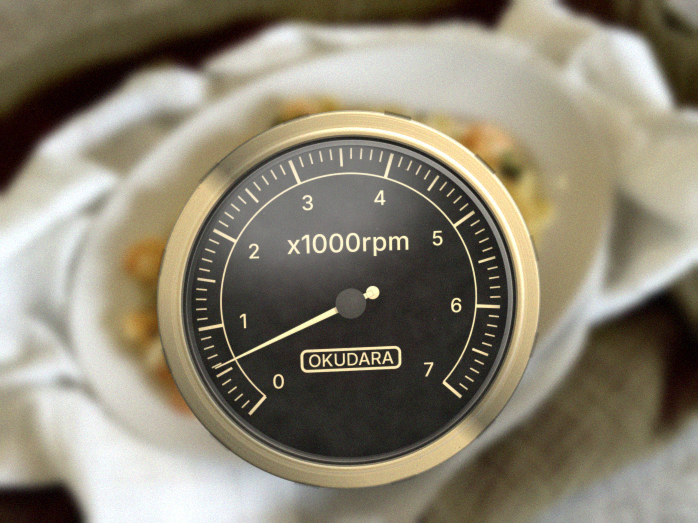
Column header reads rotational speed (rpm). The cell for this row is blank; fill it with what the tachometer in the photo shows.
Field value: 600 rpm
